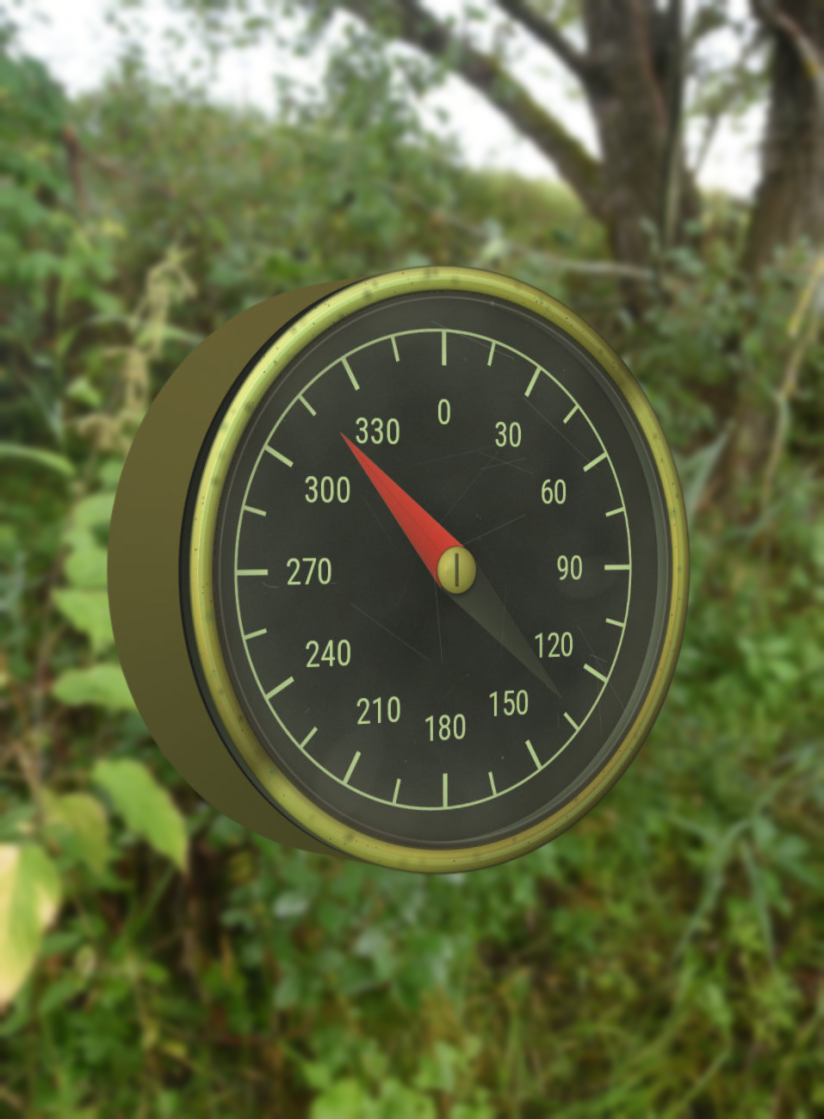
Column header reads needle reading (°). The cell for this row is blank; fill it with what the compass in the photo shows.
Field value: 315 °
